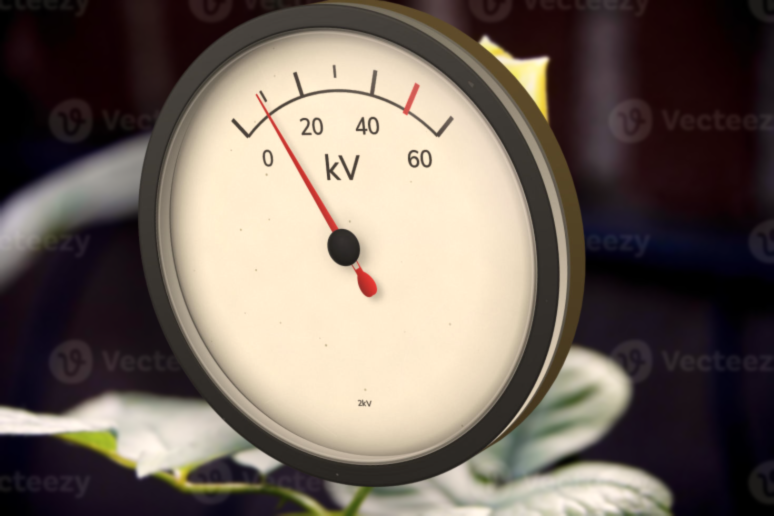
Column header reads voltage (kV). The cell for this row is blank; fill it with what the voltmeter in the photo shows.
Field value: 10 kV
